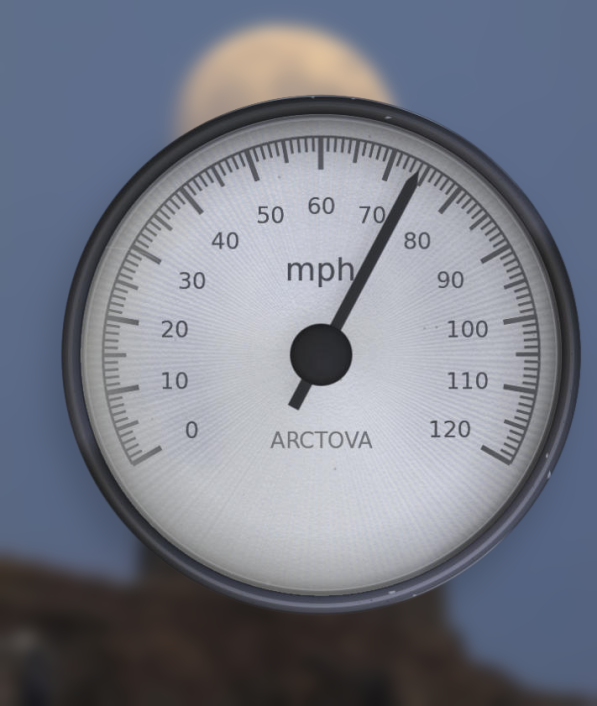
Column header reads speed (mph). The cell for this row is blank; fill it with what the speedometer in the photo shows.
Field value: 74 mph
